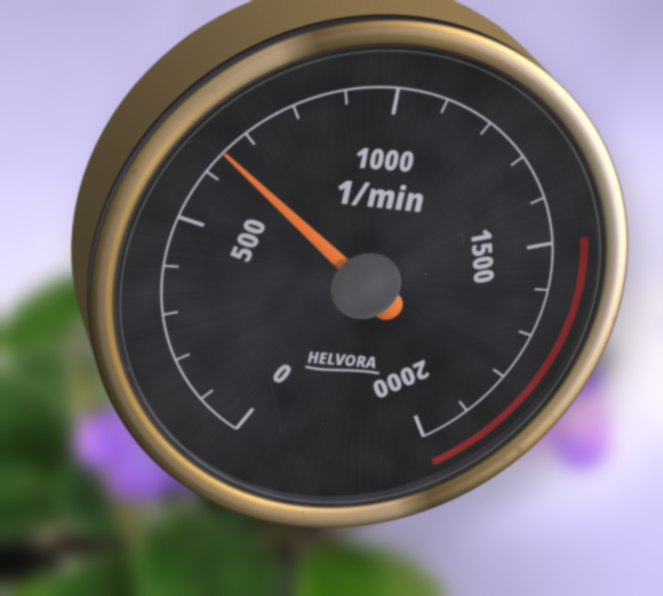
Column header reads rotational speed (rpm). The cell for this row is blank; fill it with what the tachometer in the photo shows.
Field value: 650 rpm
